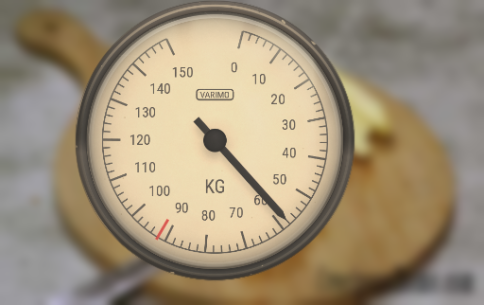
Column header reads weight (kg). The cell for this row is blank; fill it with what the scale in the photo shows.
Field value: 58 kg
